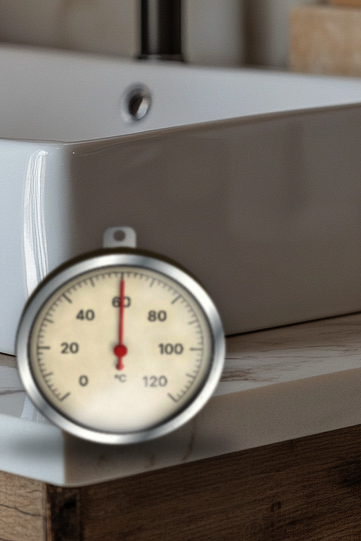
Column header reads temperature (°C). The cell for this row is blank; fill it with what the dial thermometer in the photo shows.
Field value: 60 °C
